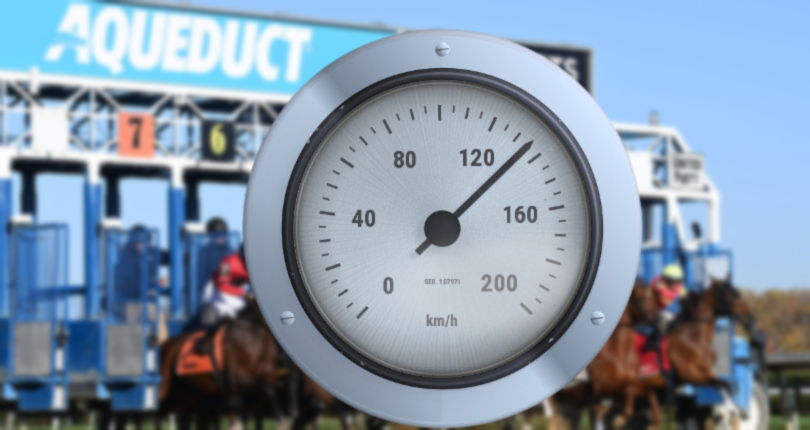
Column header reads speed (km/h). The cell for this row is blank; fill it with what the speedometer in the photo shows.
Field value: 135 km/h
